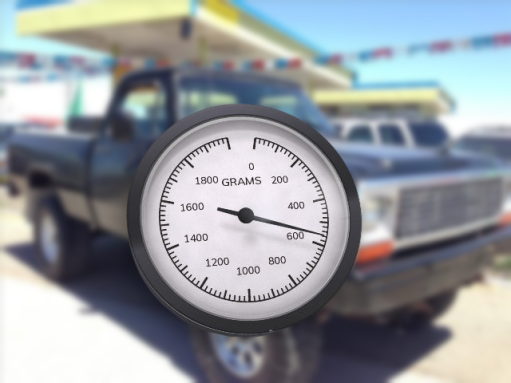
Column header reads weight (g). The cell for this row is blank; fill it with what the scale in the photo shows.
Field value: 560 g
